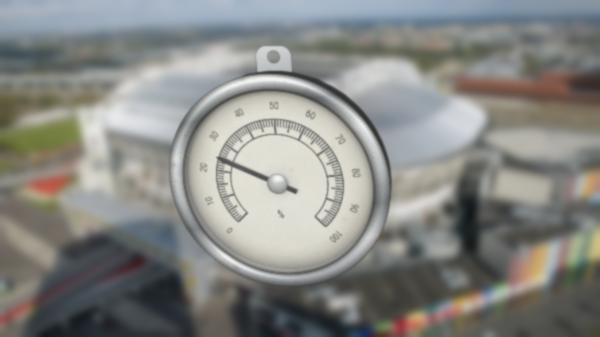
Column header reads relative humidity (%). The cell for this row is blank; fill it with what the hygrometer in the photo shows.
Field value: 25 %
